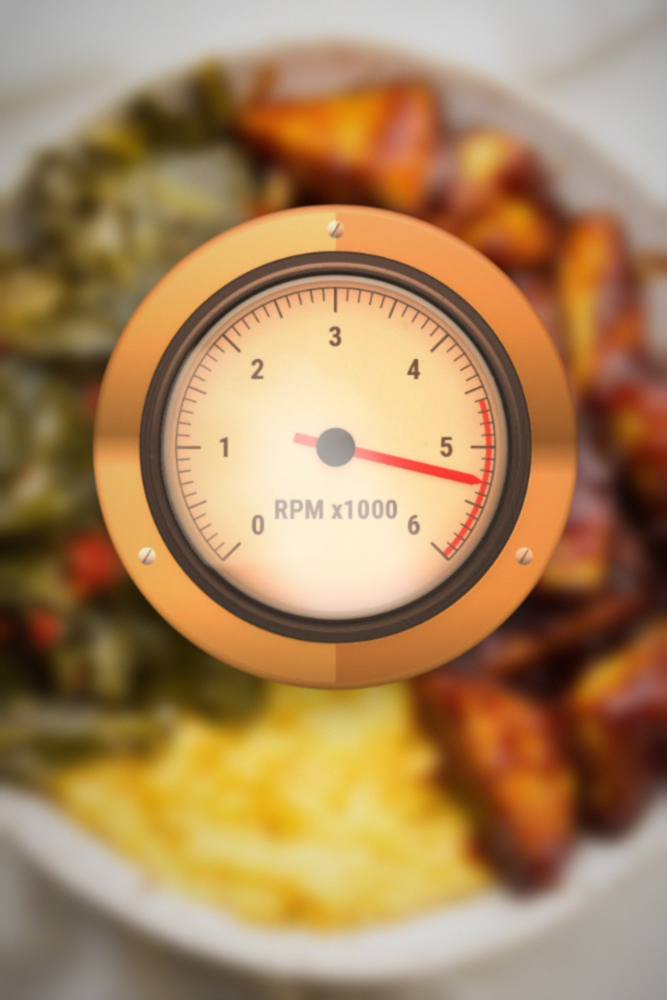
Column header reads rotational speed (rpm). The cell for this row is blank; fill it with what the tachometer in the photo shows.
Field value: 5300 rpm
